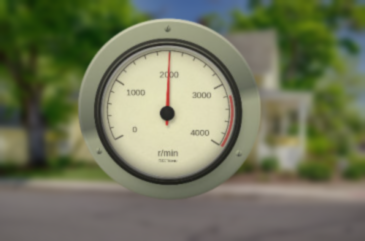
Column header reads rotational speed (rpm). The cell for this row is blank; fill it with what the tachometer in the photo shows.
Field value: 2000 rpm
